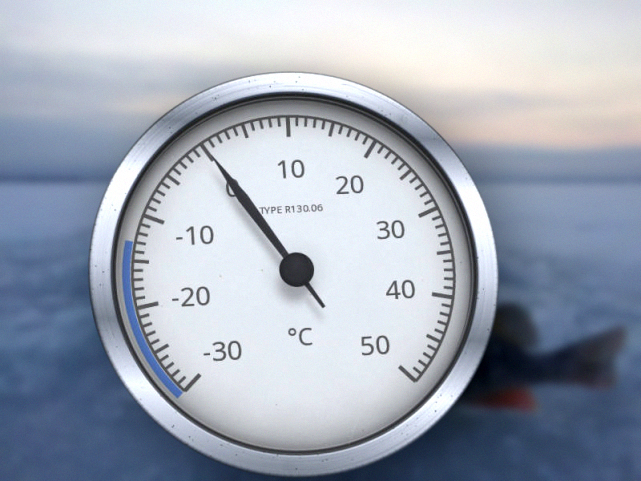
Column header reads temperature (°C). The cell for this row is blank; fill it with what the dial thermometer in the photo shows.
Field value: 0 °C
